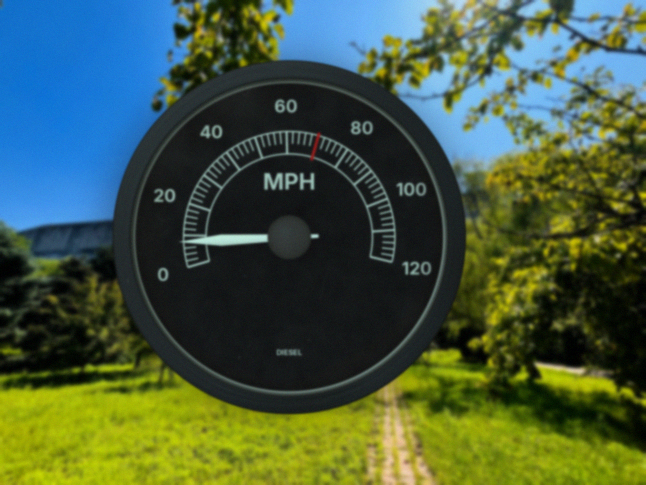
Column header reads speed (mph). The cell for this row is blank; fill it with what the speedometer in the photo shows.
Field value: 8 mph
